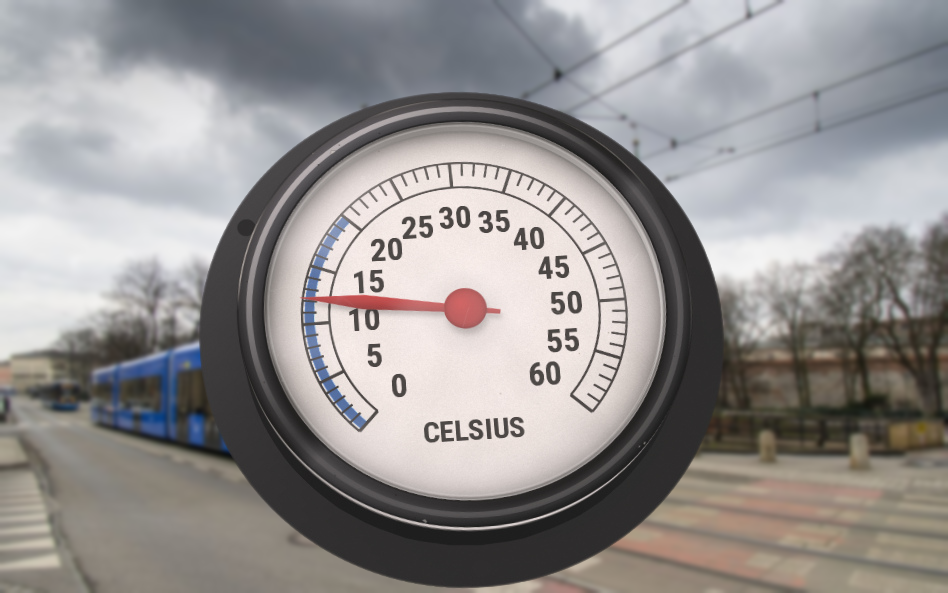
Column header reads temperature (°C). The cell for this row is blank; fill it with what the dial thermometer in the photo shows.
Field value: 12 °C
